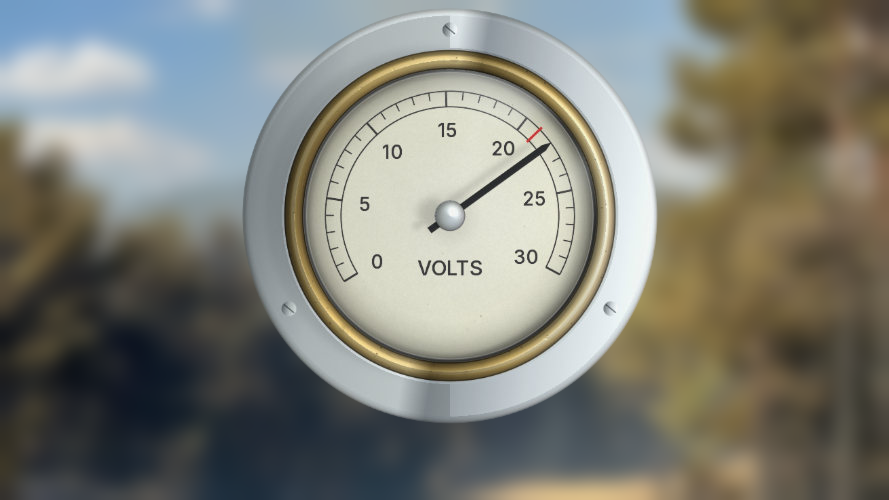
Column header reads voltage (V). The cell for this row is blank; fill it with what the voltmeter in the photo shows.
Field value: 22 V
